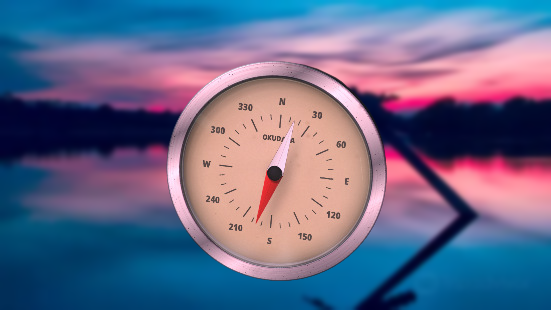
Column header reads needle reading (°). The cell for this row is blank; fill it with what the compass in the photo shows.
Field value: 195 °
